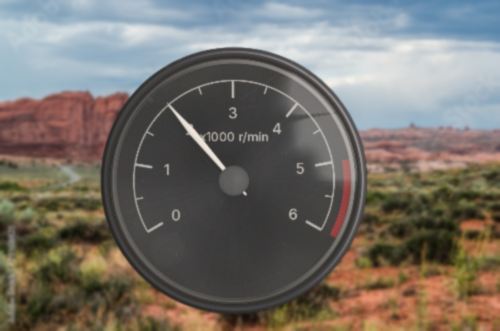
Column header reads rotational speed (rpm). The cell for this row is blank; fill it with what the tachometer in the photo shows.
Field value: 2000 rpm
